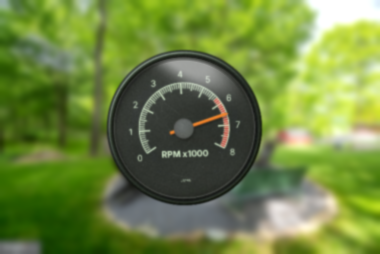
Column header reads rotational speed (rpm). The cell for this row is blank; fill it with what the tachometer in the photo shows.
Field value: 6500 rpm
